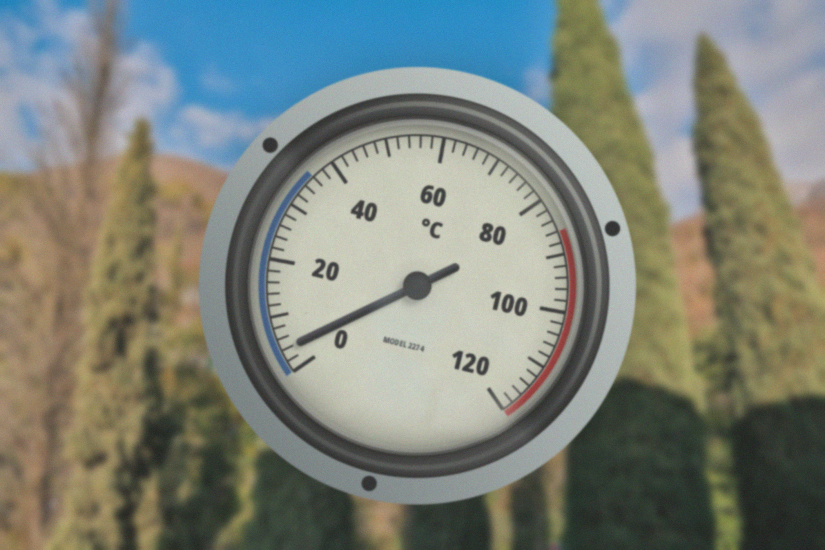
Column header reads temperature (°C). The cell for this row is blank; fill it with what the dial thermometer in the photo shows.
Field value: 4 °C
